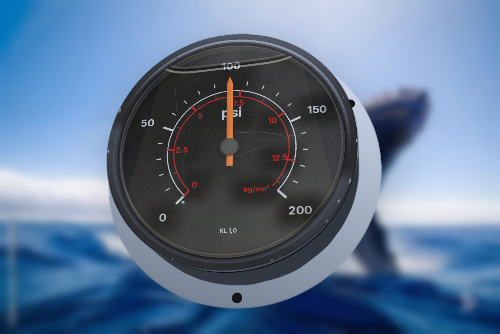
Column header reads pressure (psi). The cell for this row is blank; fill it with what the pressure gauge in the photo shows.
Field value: 100 psi
